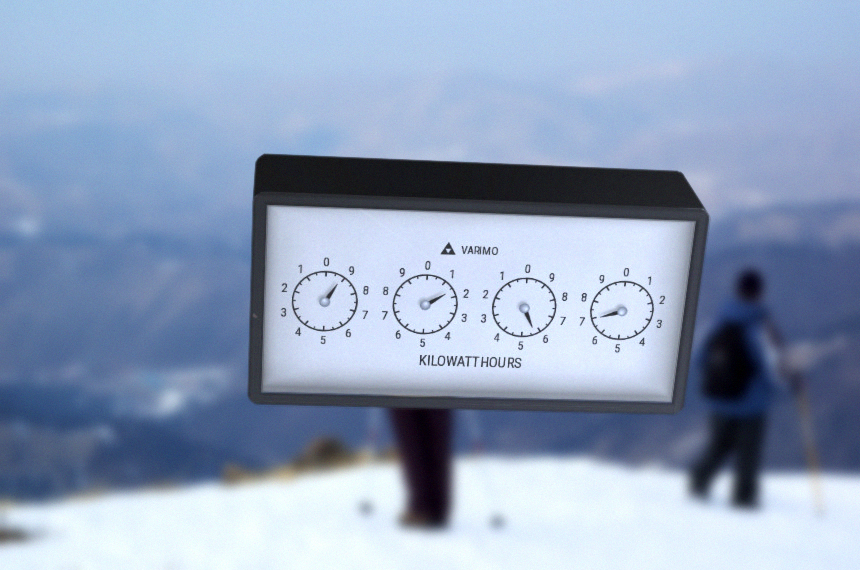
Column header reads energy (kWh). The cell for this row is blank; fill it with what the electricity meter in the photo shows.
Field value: 9157 kWh
